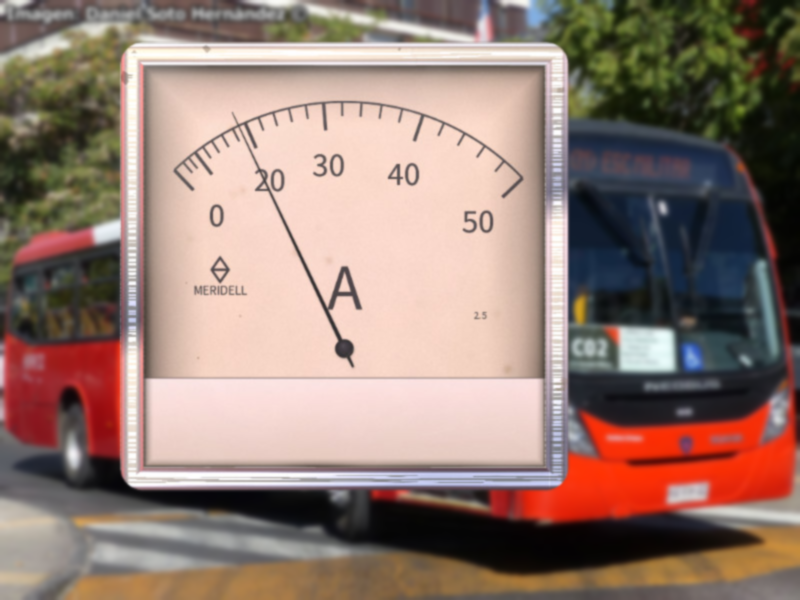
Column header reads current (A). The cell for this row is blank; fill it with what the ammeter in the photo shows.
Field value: 19 A
